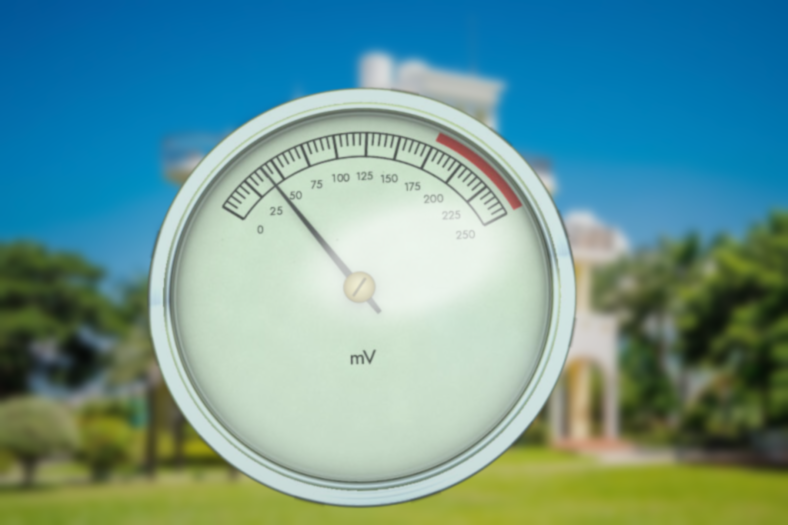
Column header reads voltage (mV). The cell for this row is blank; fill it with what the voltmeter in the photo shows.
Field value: 40 mV
